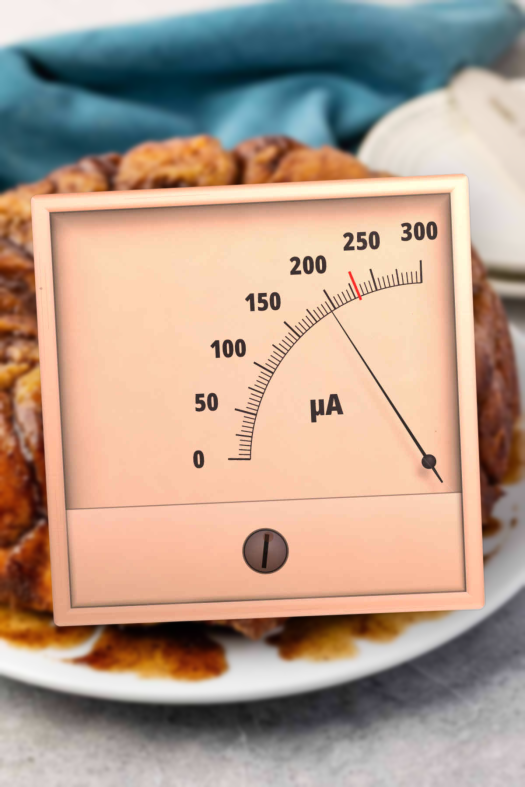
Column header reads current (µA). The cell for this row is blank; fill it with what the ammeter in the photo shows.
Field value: 195 µA
